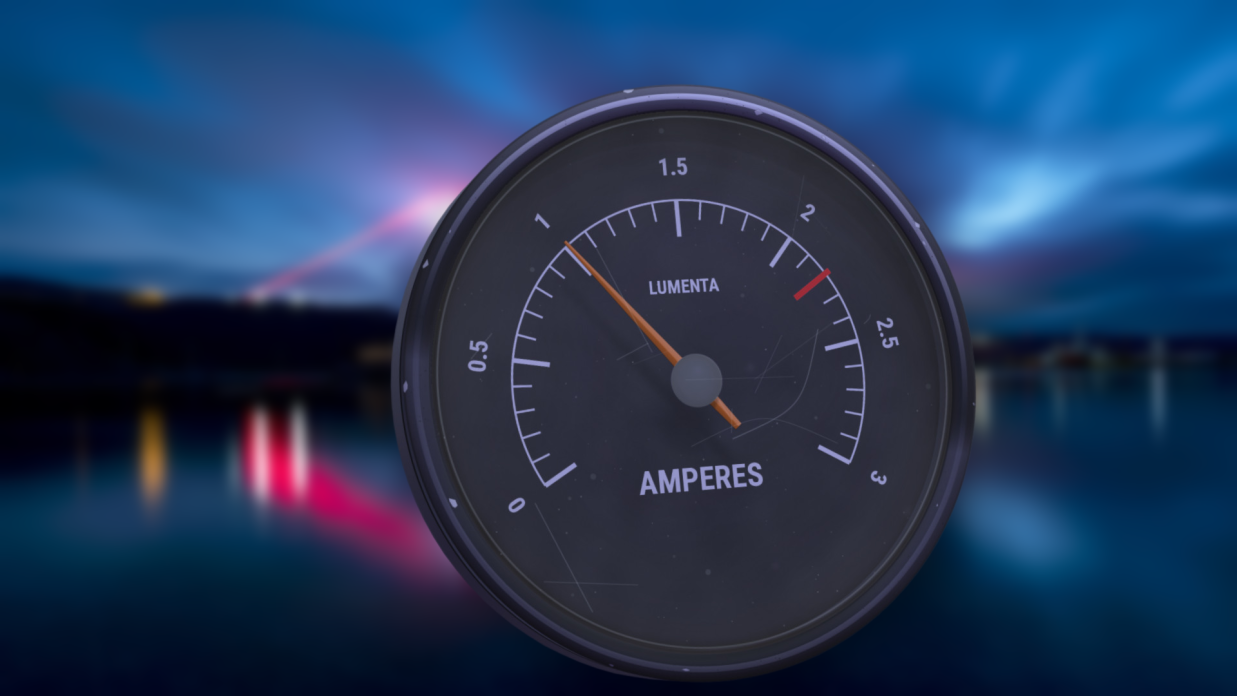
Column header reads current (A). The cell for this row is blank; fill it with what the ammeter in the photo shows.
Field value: 1 A
